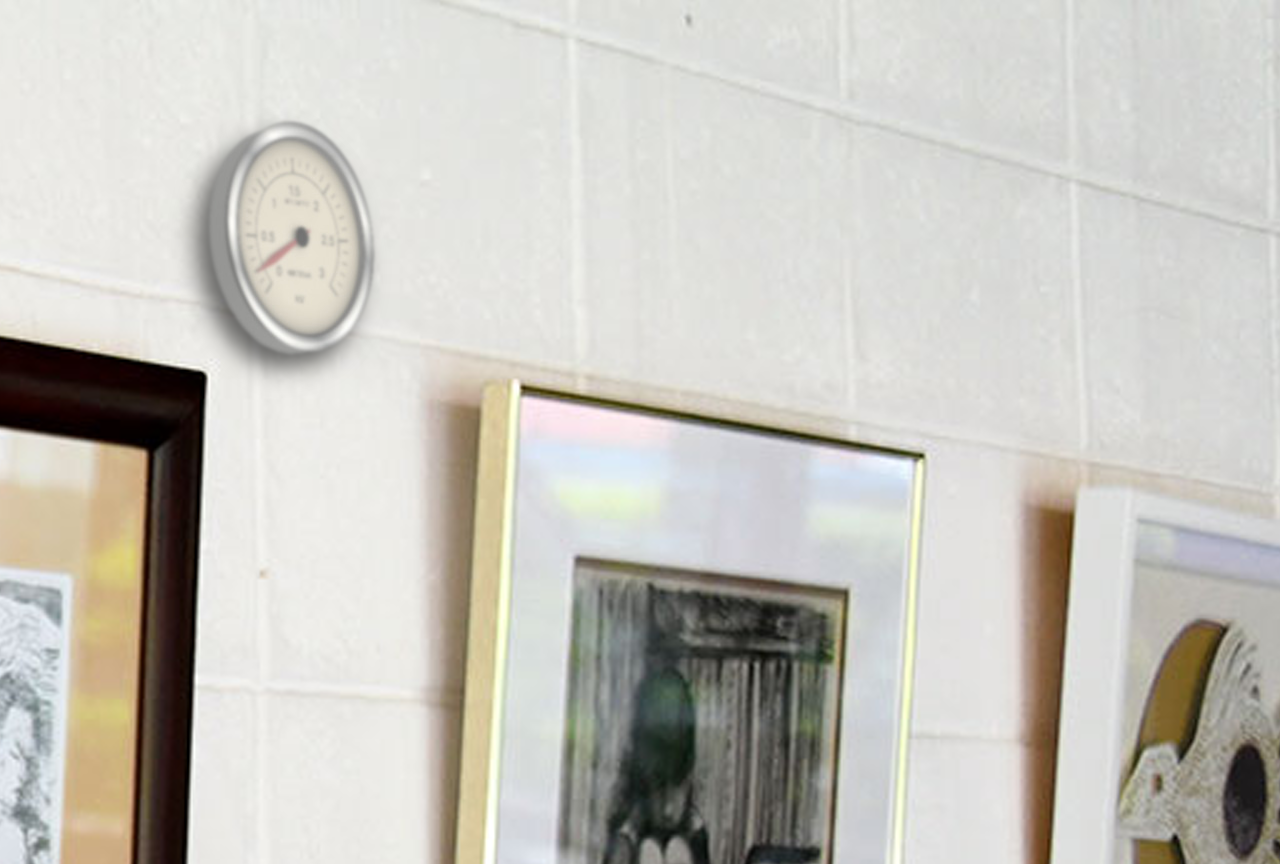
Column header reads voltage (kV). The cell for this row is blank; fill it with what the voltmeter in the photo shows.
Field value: 0.2 kV
